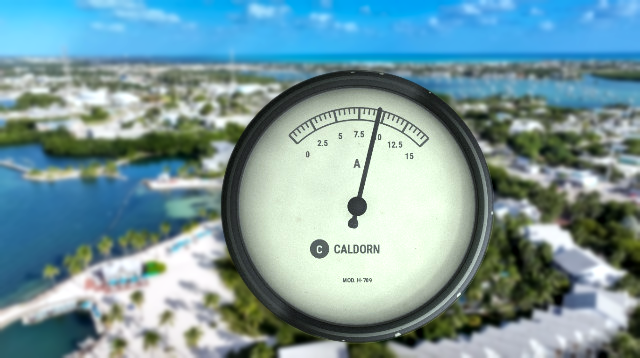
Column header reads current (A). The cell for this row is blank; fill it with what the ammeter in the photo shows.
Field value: 9.5 A
